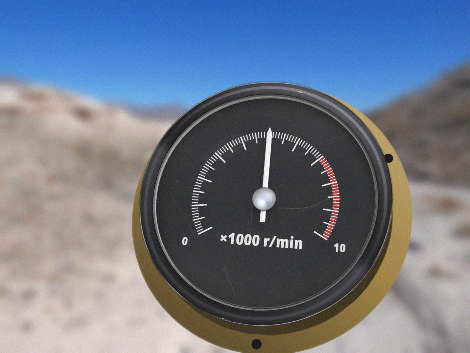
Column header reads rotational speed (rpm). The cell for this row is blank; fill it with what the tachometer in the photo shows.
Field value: 5000 rpm
